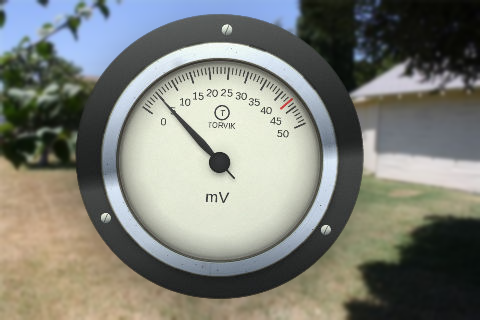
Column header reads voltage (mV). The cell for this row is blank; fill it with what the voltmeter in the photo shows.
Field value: 5 mV
